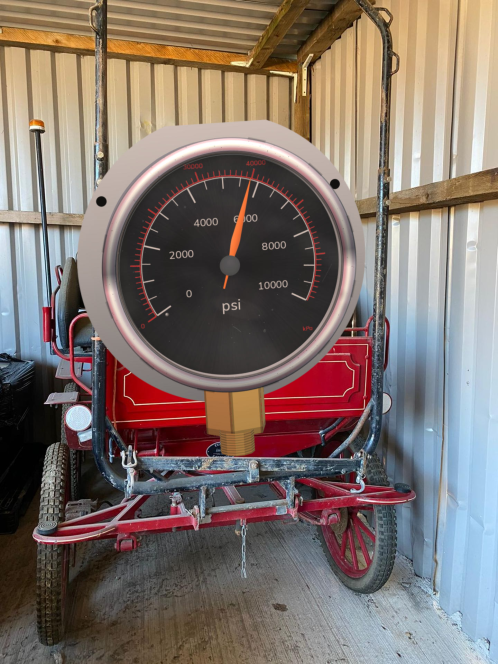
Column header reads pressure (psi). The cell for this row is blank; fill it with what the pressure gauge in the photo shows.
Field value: 5750 psi
